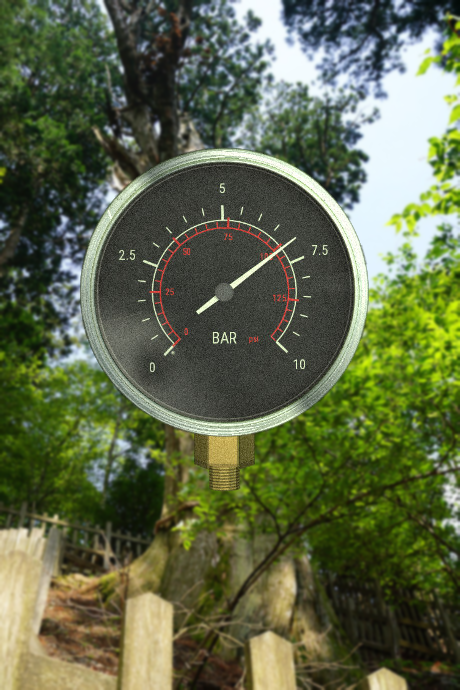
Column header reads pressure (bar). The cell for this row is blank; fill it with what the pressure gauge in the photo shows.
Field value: 7 bar
